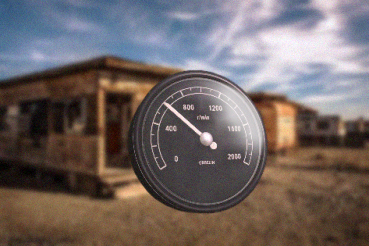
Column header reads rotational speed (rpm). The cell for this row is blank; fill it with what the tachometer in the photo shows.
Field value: 600 rpm
